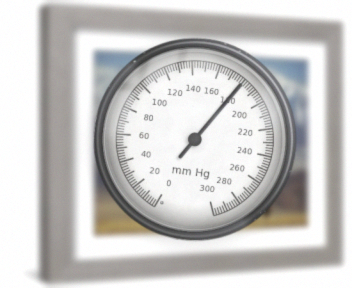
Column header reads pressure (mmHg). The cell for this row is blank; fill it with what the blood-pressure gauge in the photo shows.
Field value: 180 mmHg
